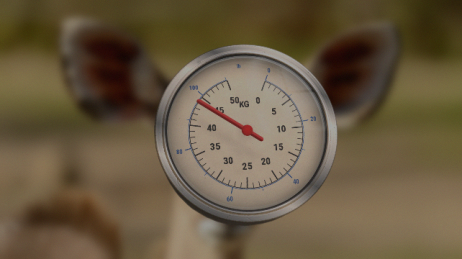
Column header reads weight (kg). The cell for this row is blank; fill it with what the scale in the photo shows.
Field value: 44 kg
